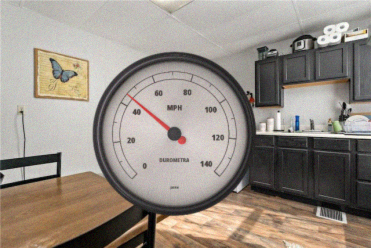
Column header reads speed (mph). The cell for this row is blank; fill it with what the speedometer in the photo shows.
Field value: 45 mph
